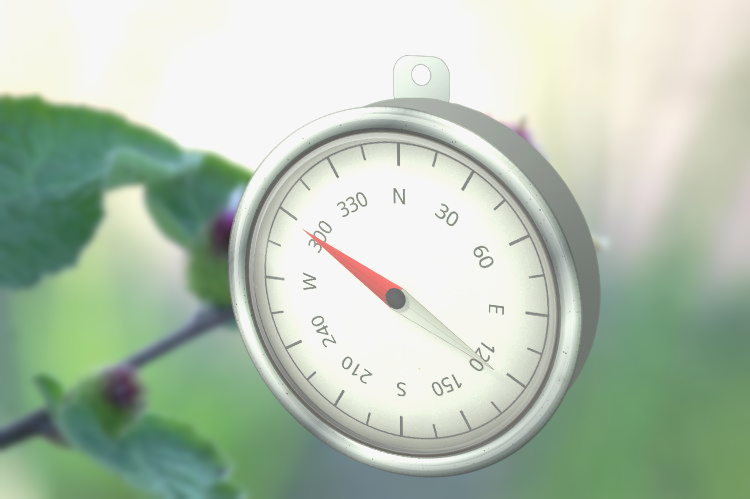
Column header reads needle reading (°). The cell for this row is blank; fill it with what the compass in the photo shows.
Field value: 300 °
